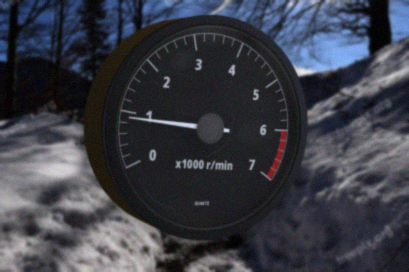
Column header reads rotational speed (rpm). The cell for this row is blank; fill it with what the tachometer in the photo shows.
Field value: 900 rpm
